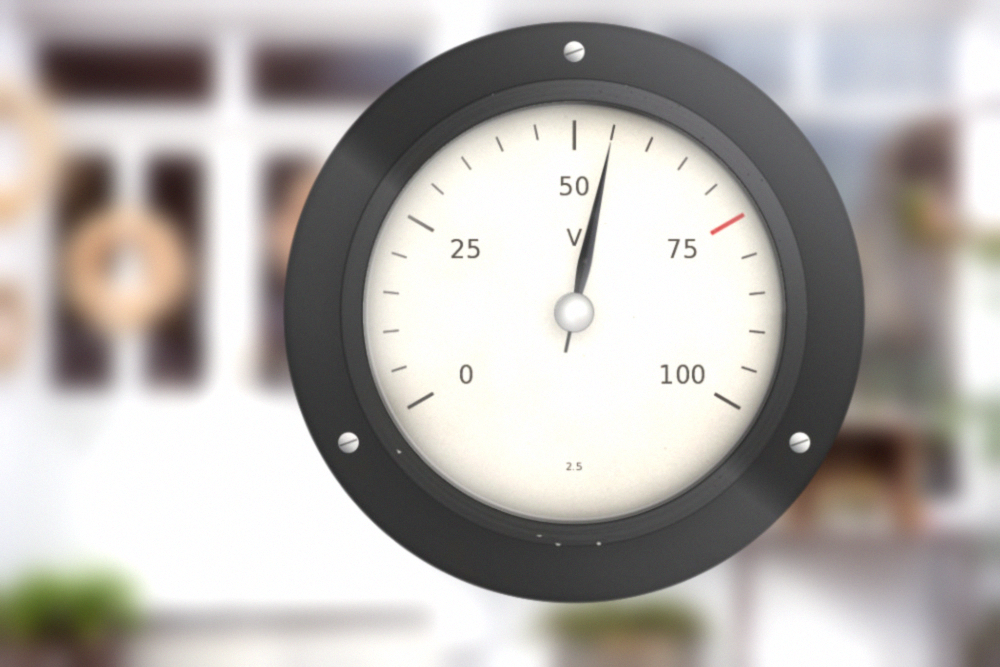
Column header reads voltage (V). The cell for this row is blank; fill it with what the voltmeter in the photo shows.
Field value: 55 V
